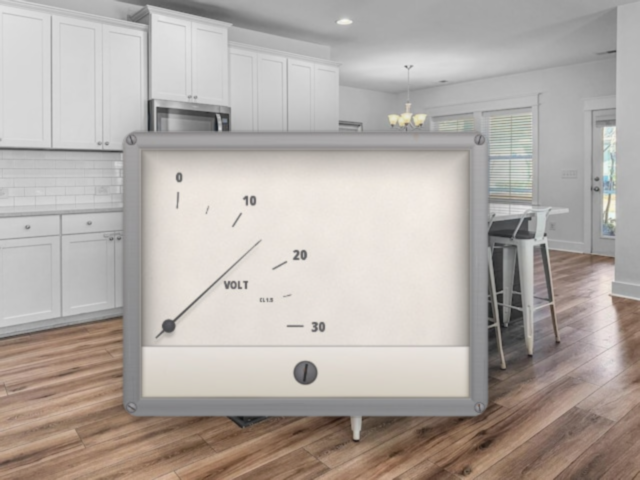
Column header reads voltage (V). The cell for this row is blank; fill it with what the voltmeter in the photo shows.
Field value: 15 V
